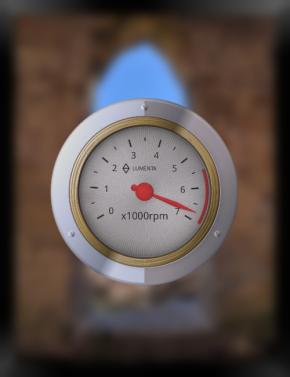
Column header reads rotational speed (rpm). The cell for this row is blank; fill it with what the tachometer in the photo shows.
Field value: 6750 rpm
